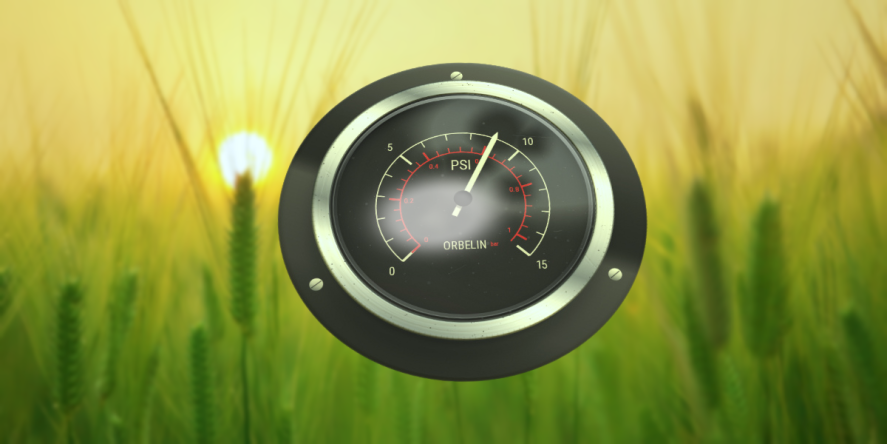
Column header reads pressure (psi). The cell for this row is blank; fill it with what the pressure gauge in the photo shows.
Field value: 9 psi
